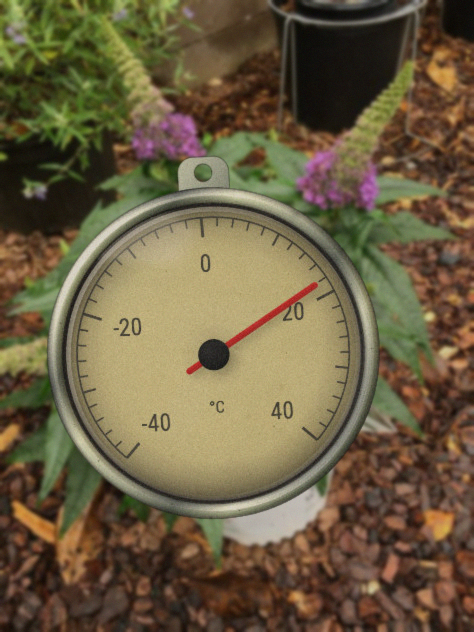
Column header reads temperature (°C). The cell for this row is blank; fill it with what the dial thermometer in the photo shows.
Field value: 18 °C
